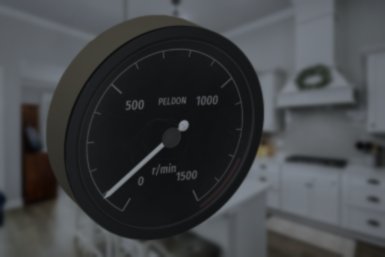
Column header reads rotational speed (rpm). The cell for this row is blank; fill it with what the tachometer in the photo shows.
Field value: 100 rpm
